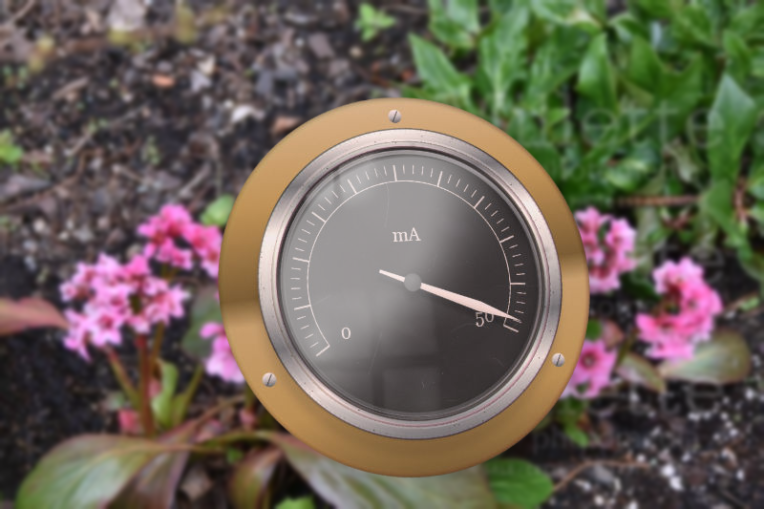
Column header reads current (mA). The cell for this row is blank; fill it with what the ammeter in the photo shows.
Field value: 49 mA
